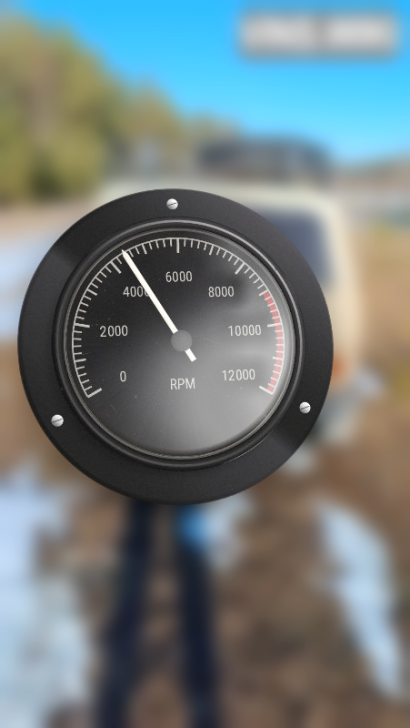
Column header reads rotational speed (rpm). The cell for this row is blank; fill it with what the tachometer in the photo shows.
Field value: 4400 rpm
